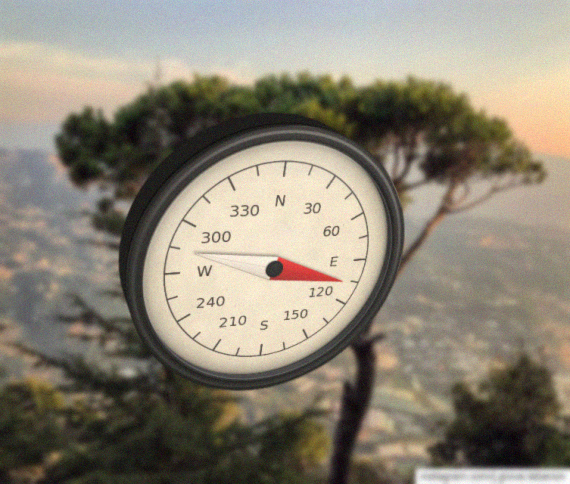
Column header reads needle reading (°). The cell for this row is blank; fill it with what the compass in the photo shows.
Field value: 105 °
